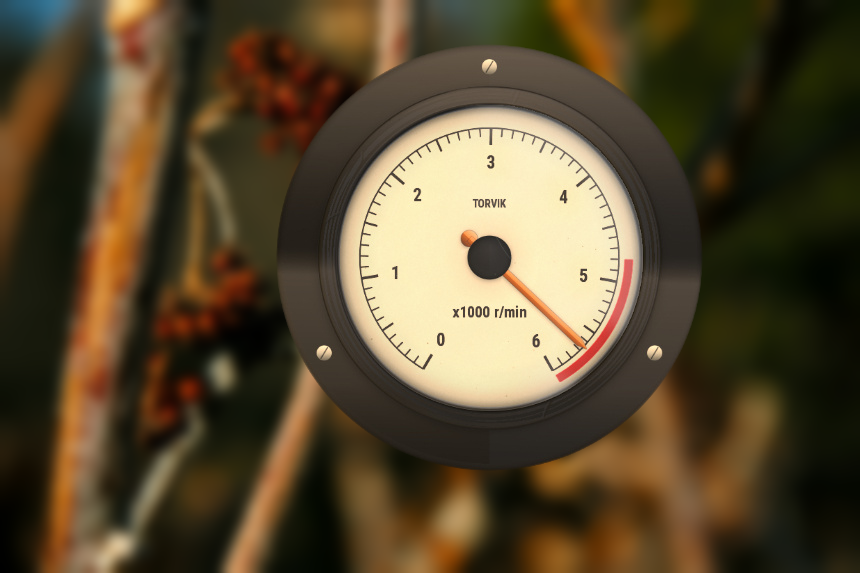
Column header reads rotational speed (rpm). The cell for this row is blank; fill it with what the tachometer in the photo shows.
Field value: 5650 rpm
